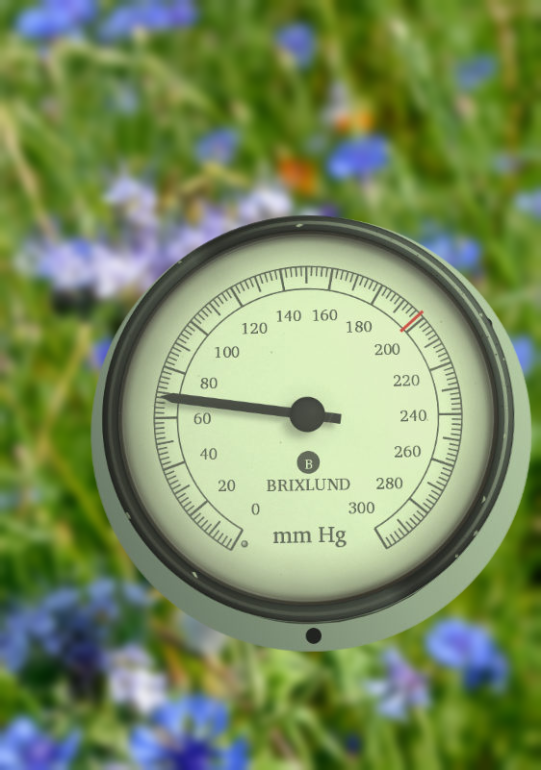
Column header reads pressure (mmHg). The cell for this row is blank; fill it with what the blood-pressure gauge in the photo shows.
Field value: 68 mmHg
